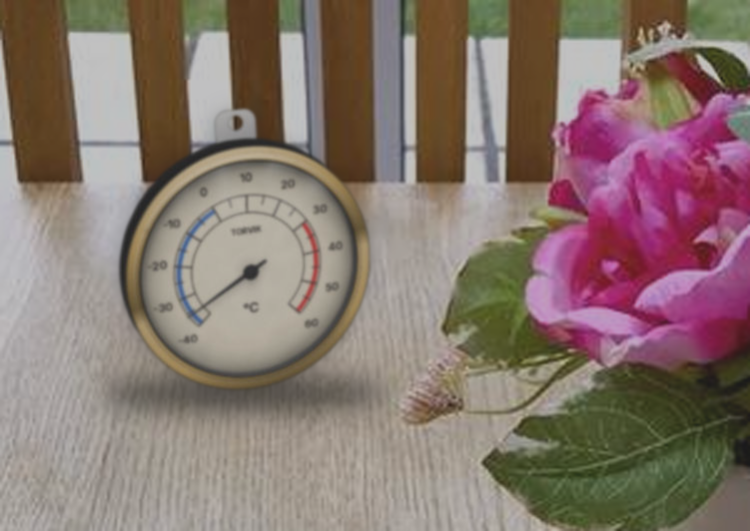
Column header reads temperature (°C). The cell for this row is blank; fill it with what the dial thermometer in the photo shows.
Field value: -35 °C
